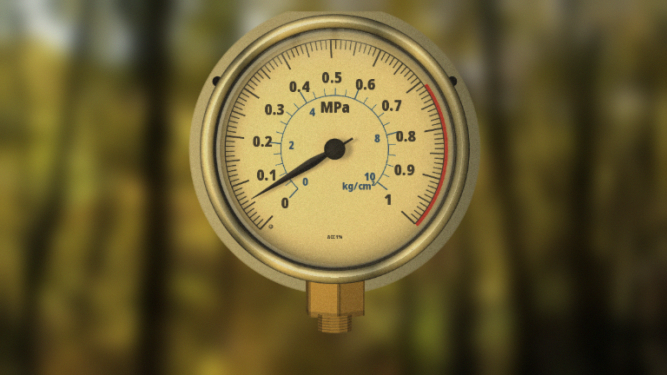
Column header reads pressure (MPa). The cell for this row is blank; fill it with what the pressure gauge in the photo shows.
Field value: 0.06 MPa
